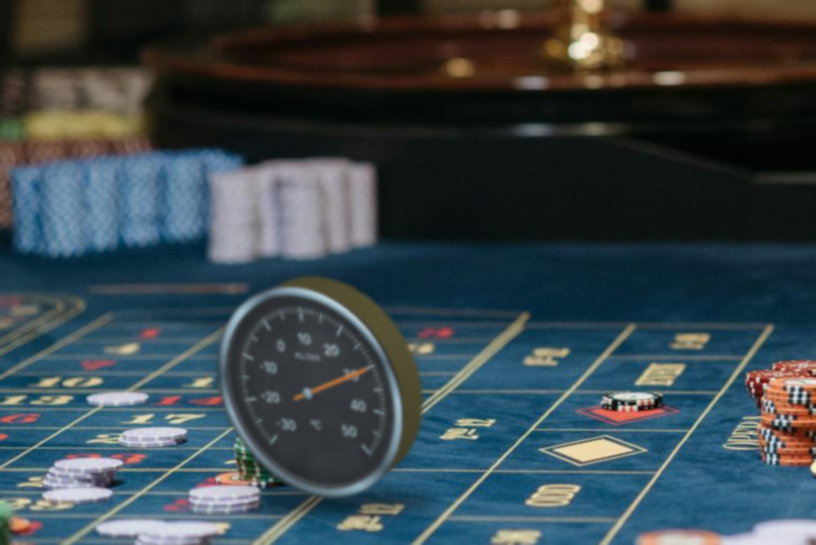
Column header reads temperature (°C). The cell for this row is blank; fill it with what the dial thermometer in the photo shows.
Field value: 30 °C
